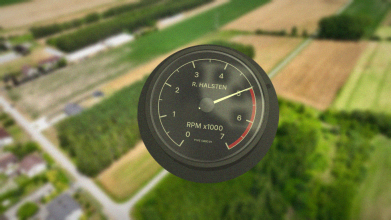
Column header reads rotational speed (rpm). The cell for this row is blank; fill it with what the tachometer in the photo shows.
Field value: 5000 rpm
